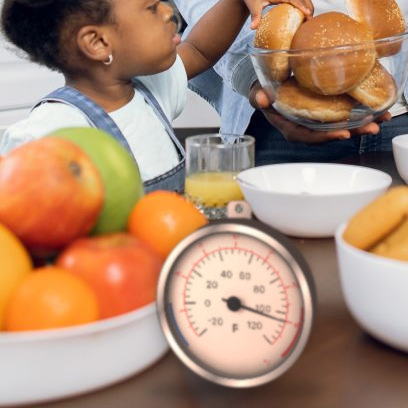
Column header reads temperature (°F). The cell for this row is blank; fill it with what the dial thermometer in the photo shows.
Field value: 104 °F
